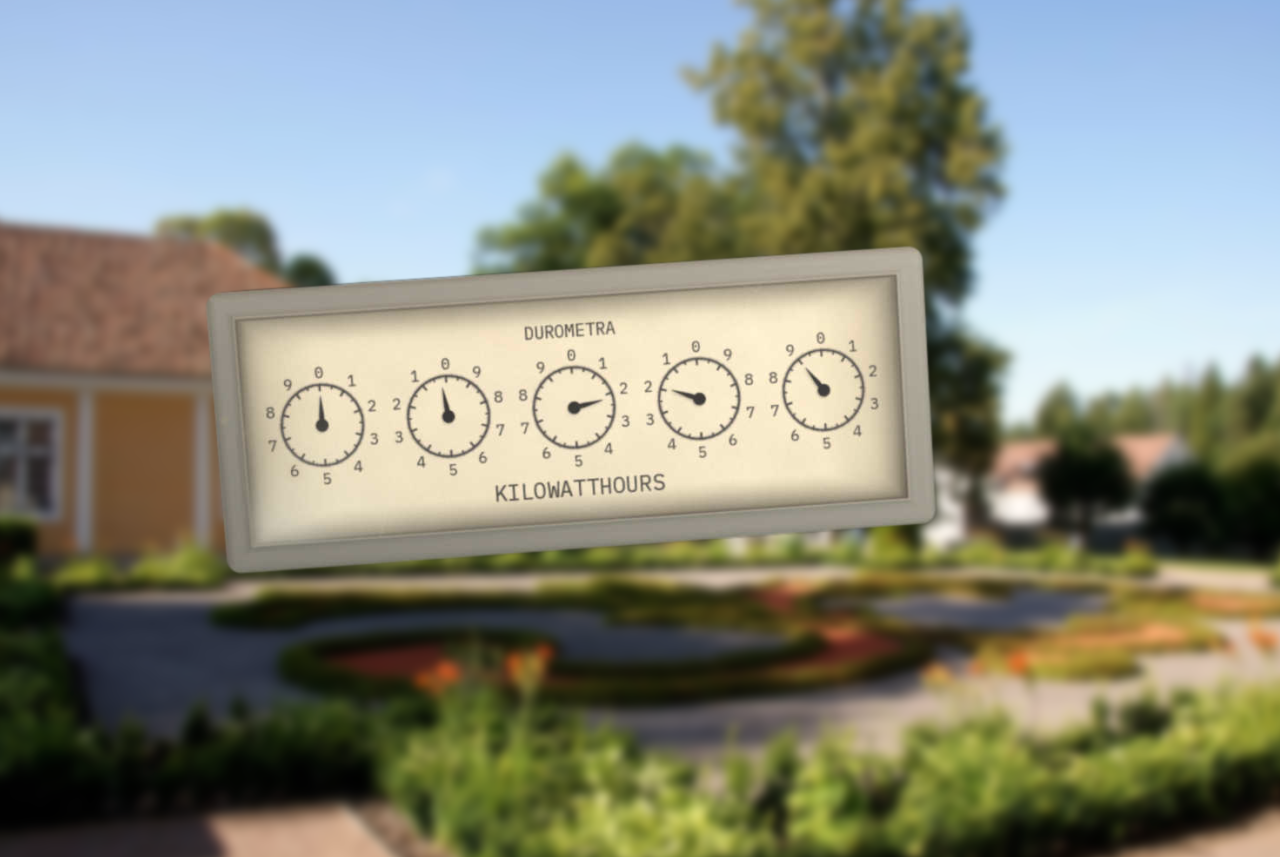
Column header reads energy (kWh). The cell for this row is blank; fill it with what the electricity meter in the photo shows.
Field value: 219 kWh
